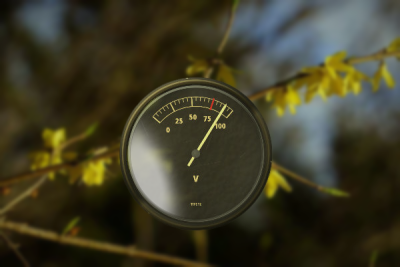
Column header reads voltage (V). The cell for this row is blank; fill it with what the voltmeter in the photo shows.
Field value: 90 V
